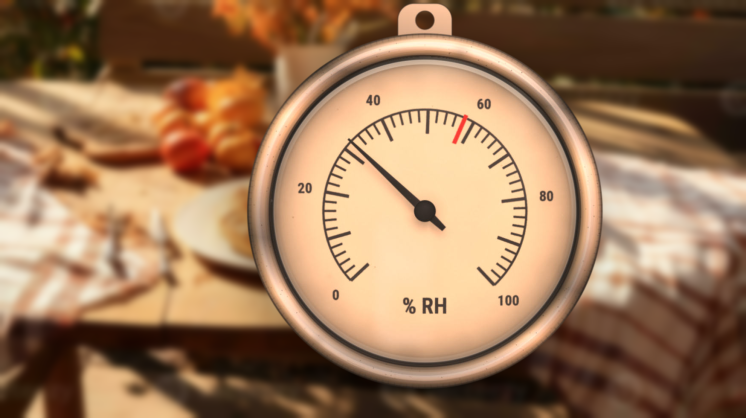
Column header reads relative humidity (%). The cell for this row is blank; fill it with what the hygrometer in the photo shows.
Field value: 32 %
